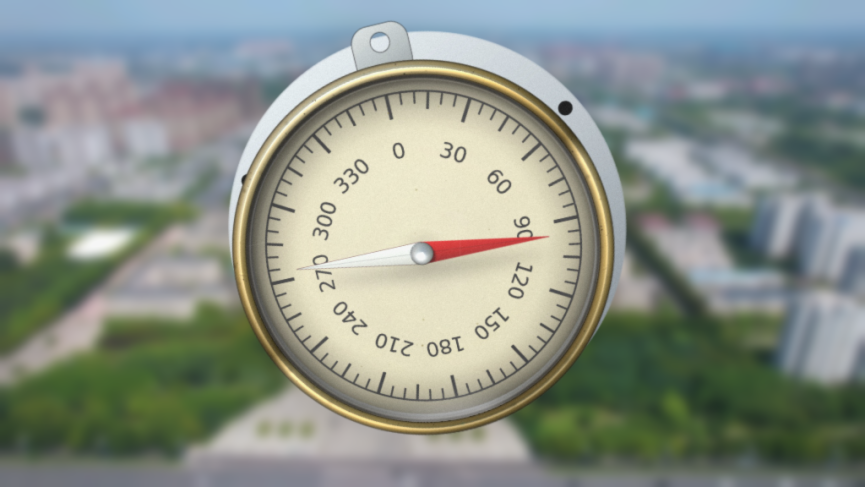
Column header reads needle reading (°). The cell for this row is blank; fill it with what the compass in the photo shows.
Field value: 95 °
